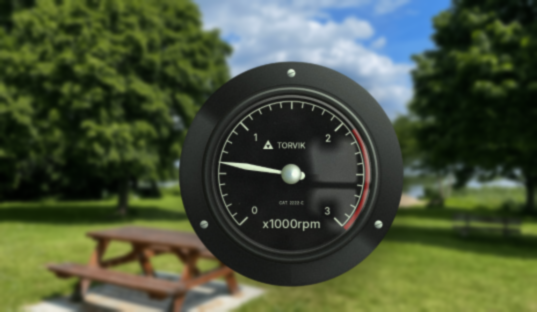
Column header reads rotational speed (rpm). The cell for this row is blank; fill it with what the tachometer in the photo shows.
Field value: 600 rpm
